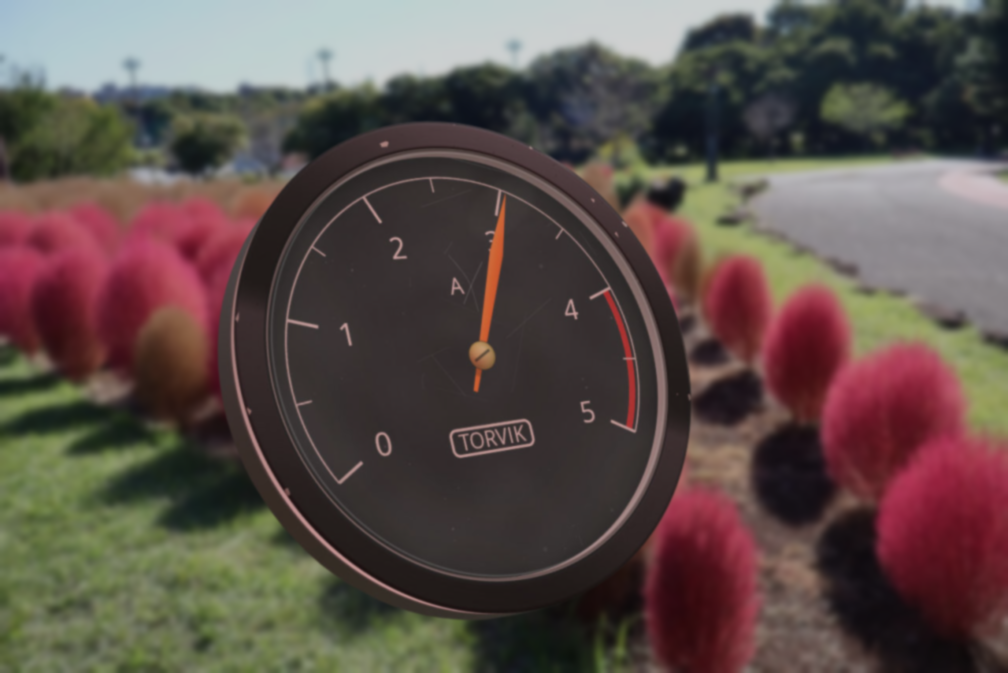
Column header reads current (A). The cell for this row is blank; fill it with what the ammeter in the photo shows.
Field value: 3 A
